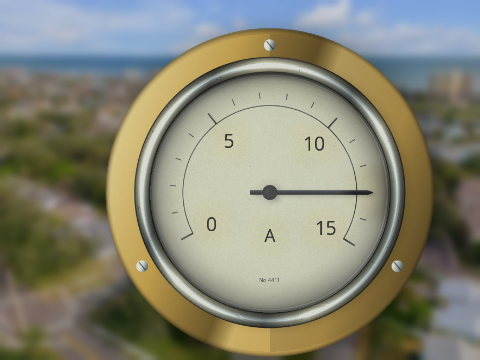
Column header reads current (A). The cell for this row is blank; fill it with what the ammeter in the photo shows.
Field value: 13 A
